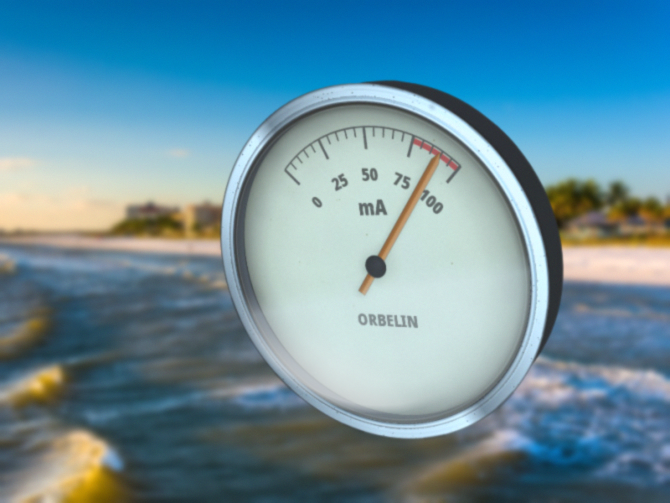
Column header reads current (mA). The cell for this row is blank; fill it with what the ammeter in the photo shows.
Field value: 90 mA
